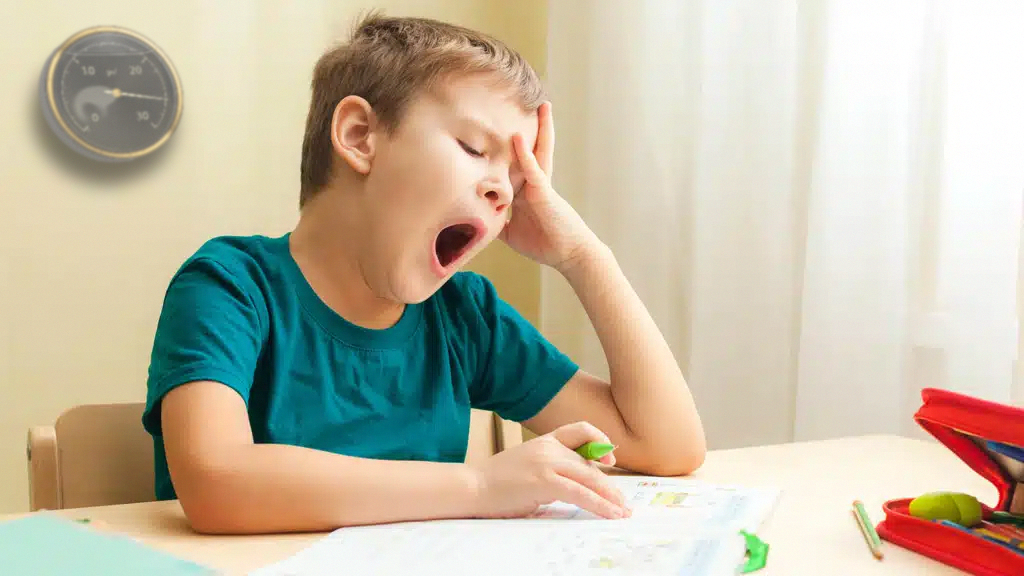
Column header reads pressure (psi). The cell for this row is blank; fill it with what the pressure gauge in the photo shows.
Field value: 26 psi
